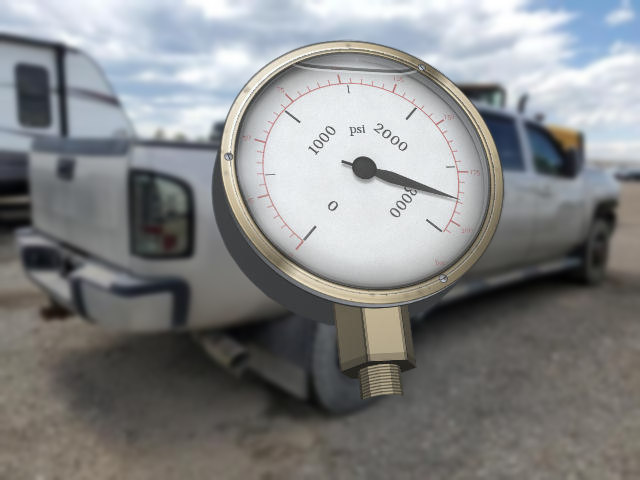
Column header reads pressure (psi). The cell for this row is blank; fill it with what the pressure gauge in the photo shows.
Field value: 2750 psi
